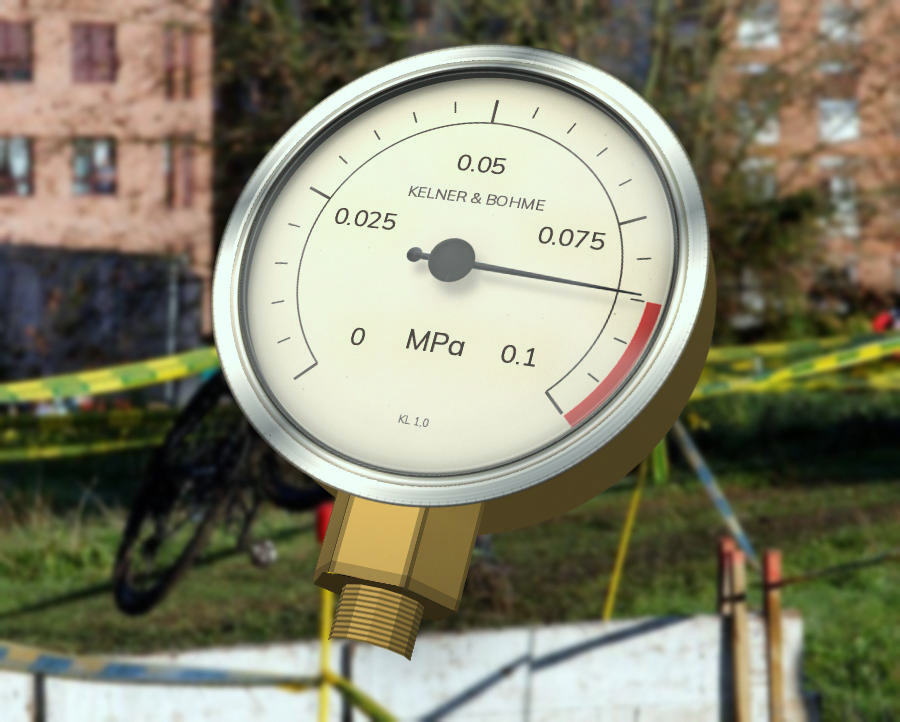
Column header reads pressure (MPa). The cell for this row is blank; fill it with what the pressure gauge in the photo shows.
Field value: 0.085 MPa
